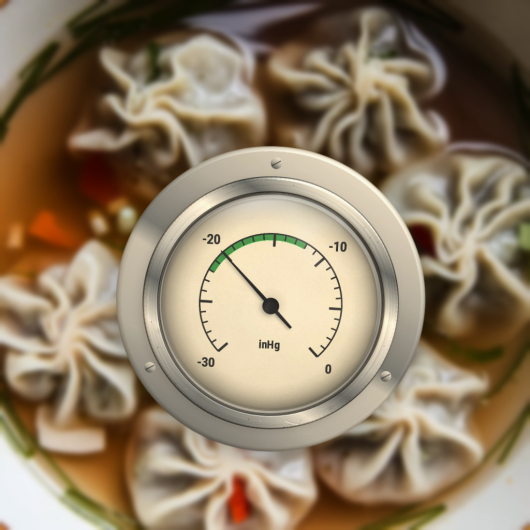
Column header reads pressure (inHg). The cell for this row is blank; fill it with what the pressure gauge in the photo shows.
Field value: -20 inHg
